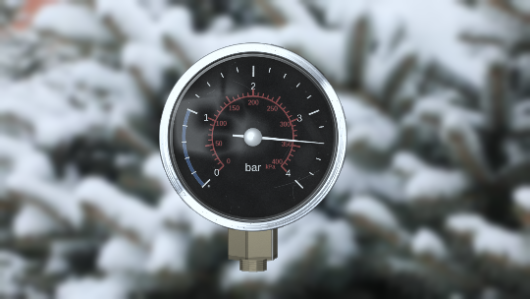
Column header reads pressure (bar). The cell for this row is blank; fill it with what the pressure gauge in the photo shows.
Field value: 3.4 bar
